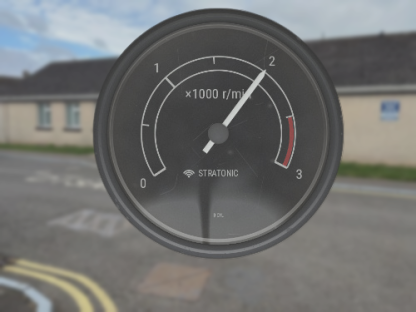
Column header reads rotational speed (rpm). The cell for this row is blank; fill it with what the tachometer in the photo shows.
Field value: 2000 rpm
